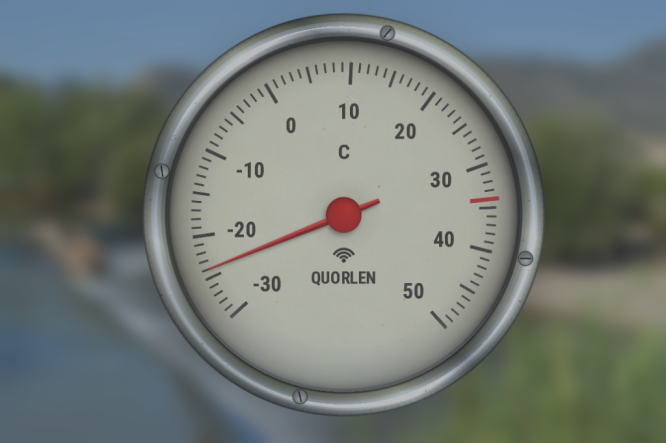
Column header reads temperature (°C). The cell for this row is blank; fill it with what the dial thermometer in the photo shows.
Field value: -24 °C
